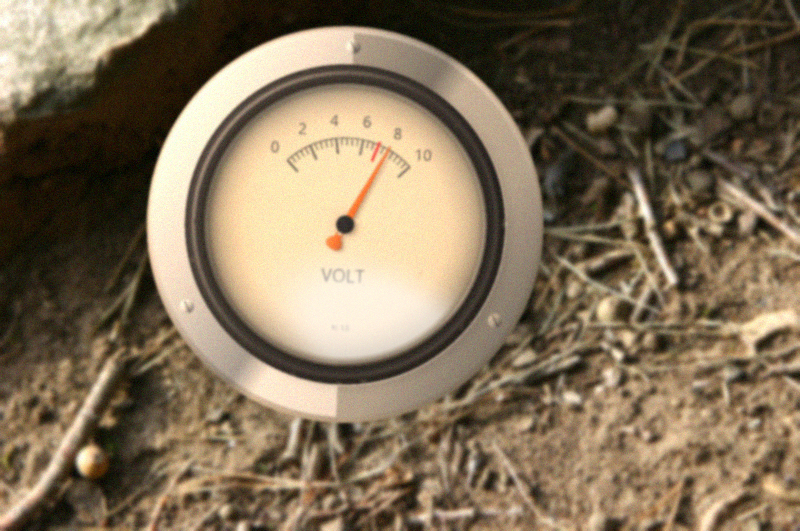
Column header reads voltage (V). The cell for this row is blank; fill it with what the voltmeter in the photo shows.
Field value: 8 V
